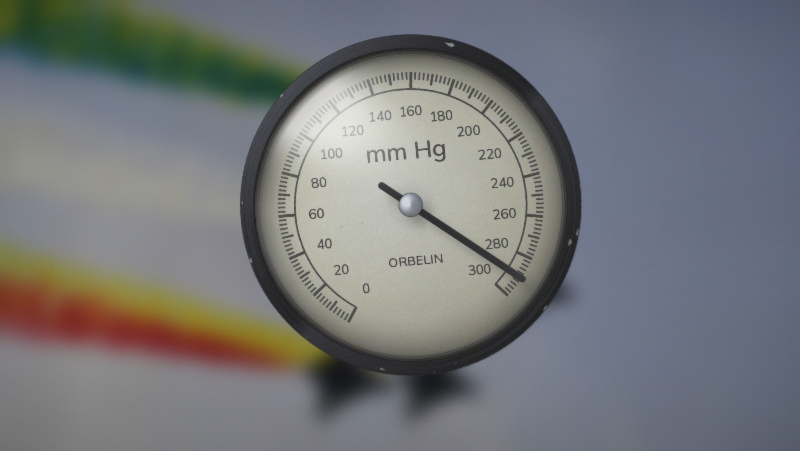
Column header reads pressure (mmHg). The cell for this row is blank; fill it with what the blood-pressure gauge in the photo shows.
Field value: 290 mmHg
